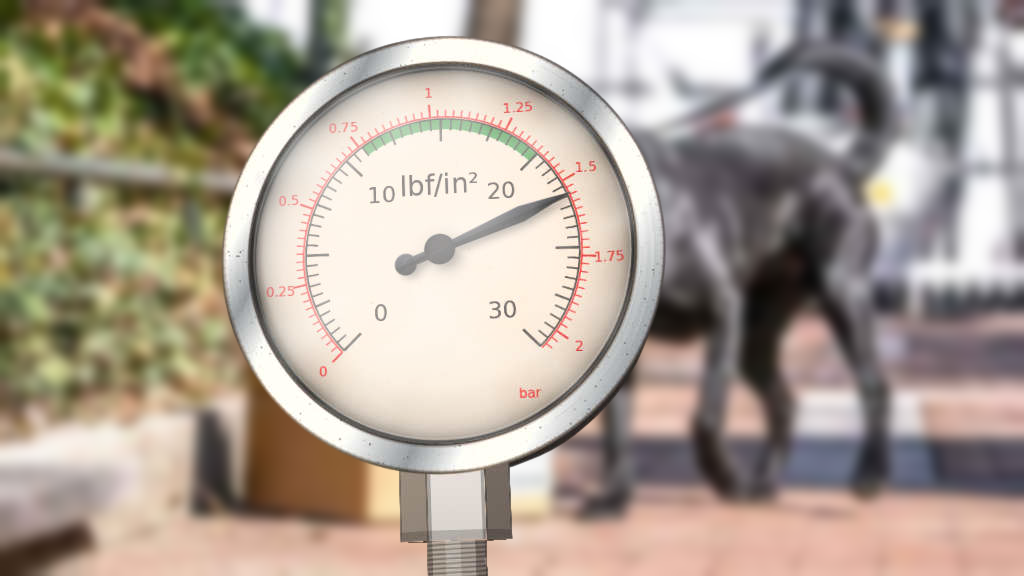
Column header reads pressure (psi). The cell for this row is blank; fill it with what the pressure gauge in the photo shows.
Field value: 22.5 psi
